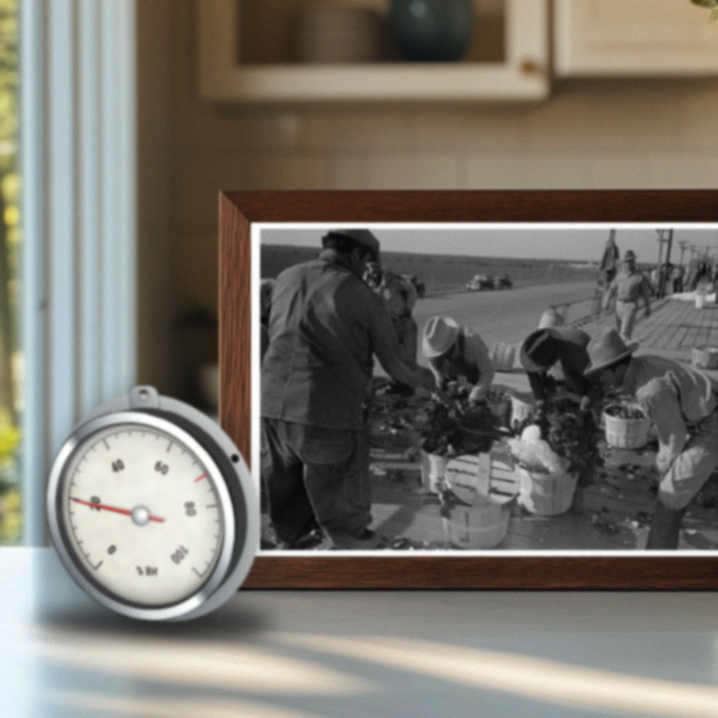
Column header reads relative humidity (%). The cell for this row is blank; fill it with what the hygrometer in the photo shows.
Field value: 20 %
